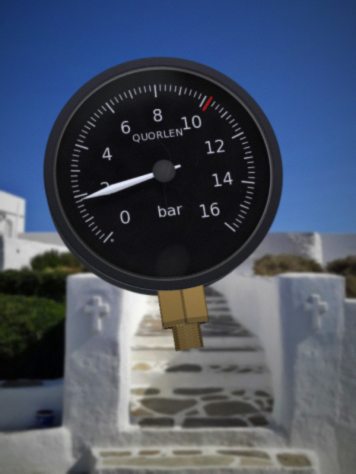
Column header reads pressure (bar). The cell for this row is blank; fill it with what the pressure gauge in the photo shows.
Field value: 1.8 bar
